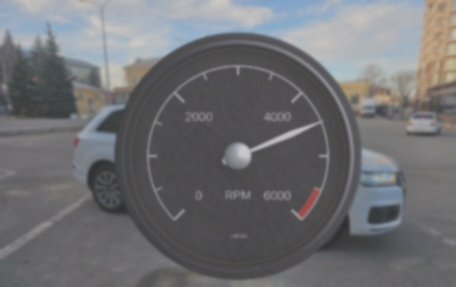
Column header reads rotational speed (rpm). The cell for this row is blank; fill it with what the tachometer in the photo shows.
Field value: 4500 rpm
